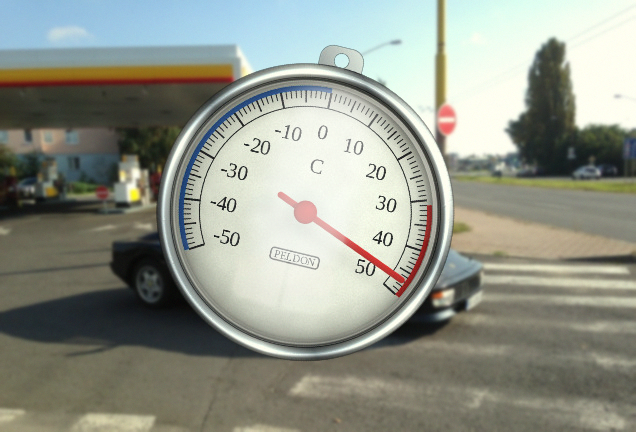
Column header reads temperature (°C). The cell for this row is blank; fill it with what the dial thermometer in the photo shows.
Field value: 47 °C
